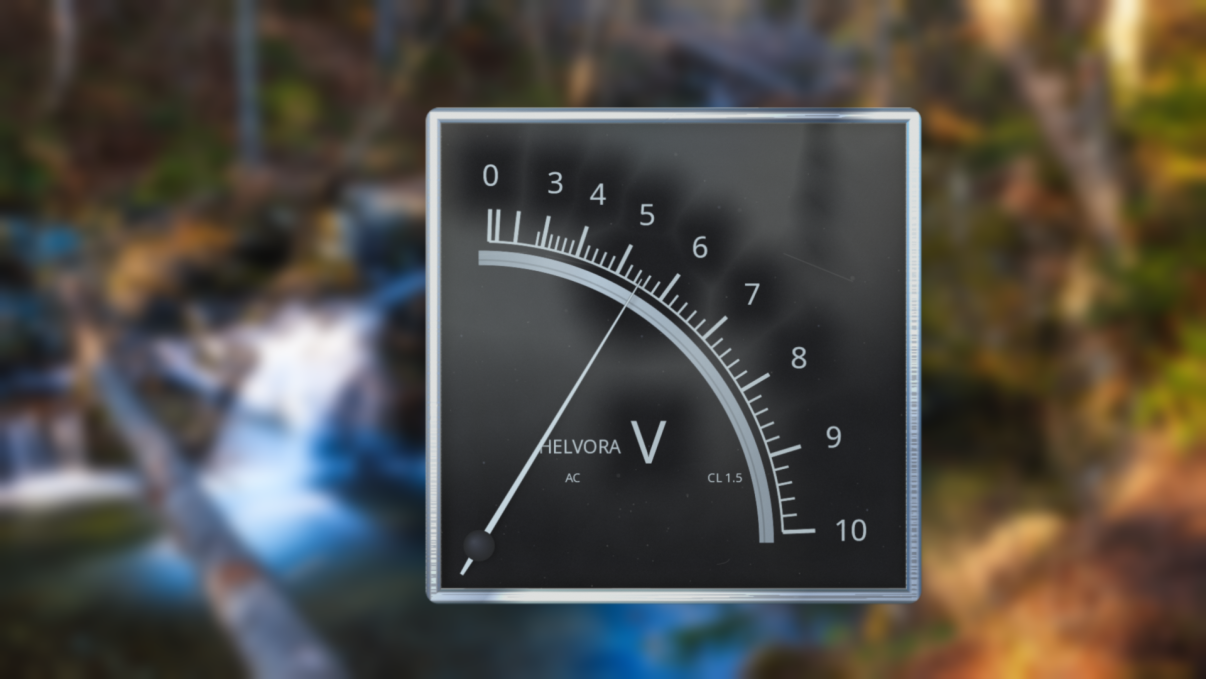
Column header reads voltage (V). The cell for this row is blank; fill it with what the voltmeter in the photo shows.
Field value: 5.5 V
